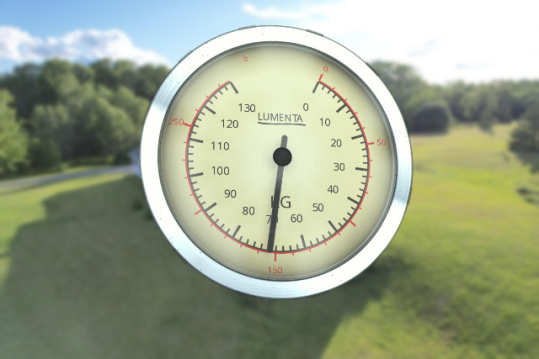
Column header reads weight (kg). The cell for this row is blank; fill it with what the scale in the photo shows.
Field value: 70 kg
